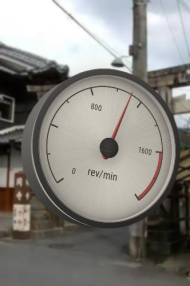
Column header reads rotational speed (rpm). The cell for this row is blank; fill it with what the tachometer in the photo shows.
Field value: 1100 rpm
